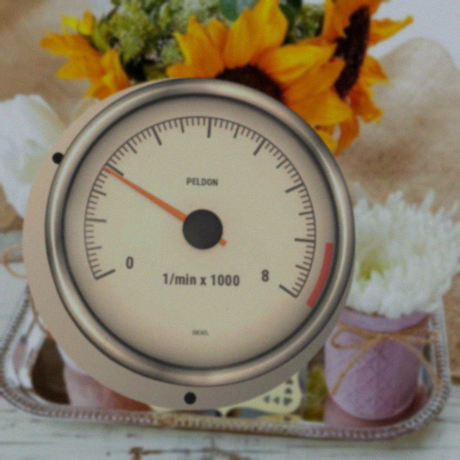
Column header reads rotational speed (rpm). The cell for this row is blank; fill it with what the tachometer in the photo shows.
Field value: 1900 rpm
